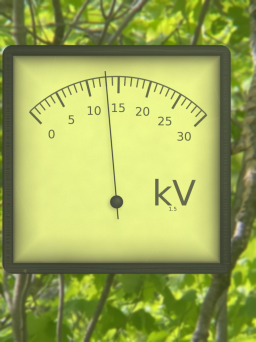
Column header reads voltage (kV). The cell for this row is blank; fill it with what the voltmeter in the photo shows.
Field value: 13 kV
